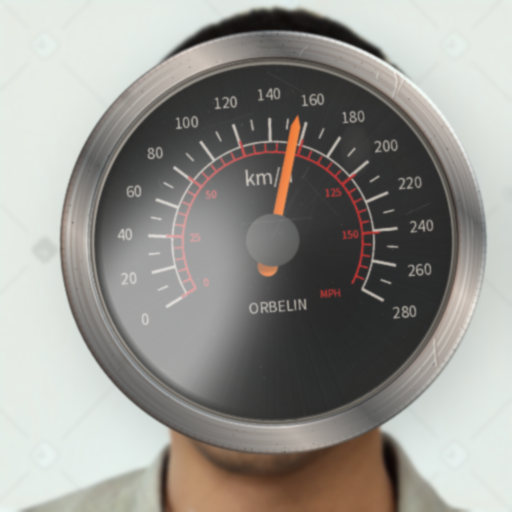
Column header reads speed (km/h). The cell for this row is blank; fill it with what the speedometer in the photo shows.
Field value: 155 km/h
